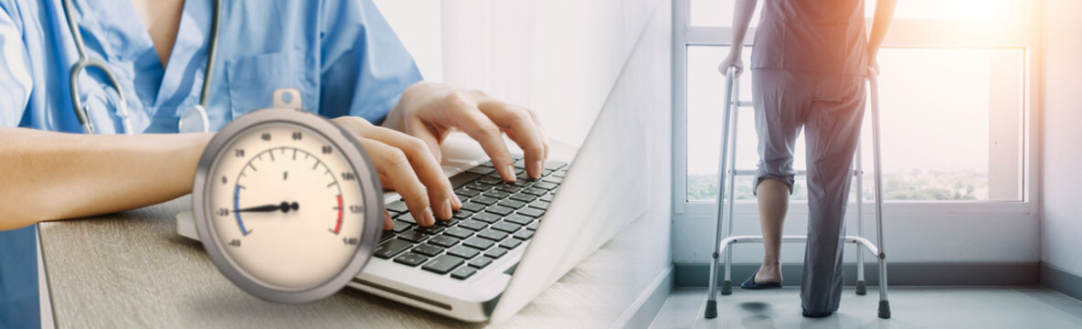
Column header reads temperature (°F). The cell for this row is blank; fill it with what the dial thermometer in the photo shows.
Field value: -20 °F
